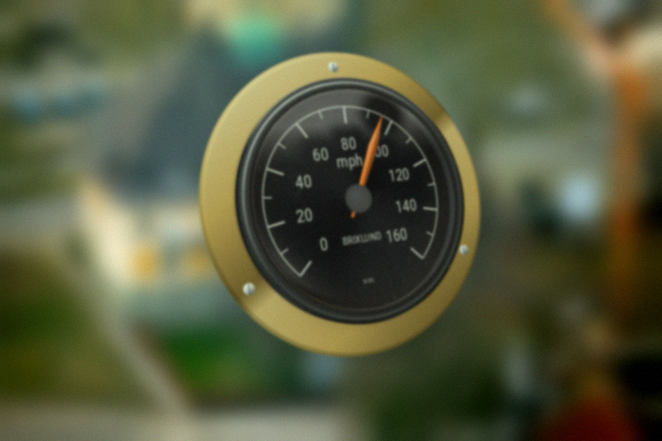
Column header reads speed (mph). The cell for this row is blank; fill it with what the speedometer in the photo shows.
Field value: 95 mph
